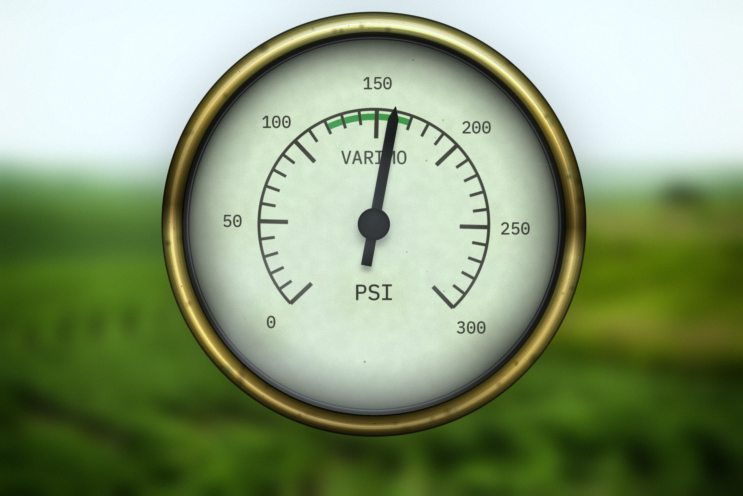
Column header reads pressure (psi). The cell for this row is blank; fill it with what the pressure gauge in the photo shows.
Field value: 160 psi
